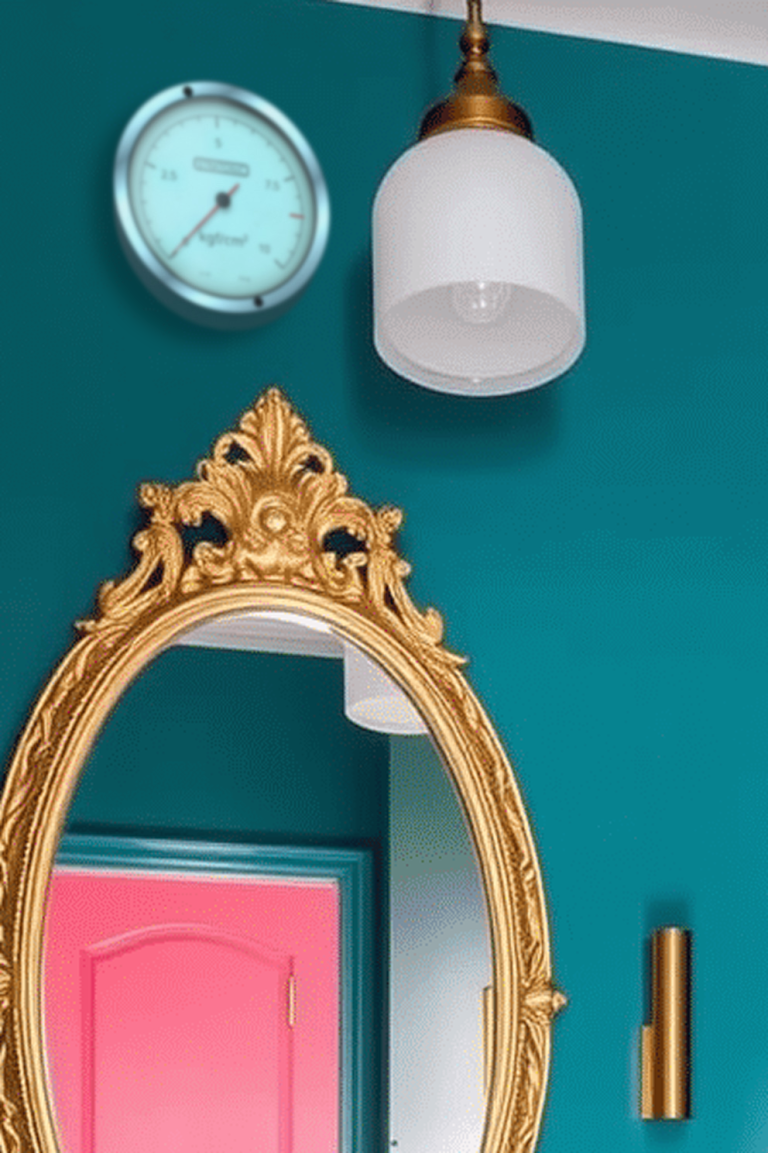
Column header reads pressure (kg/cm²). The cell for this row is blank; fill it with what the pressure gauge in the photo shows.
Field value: 0 kg/cm²
